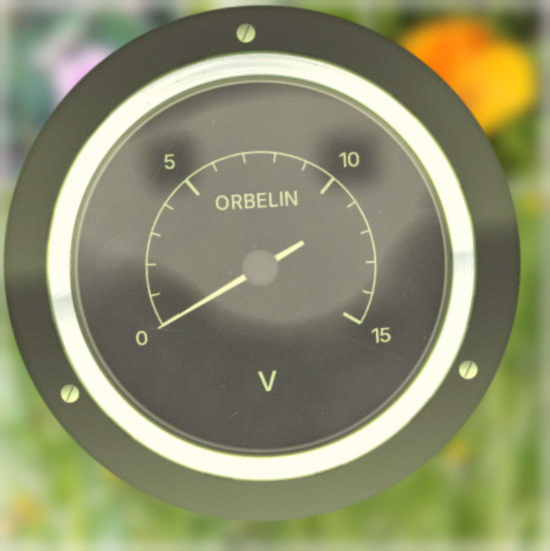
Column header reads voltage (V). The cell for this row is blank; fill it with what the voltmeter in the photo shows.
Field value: 0 V
